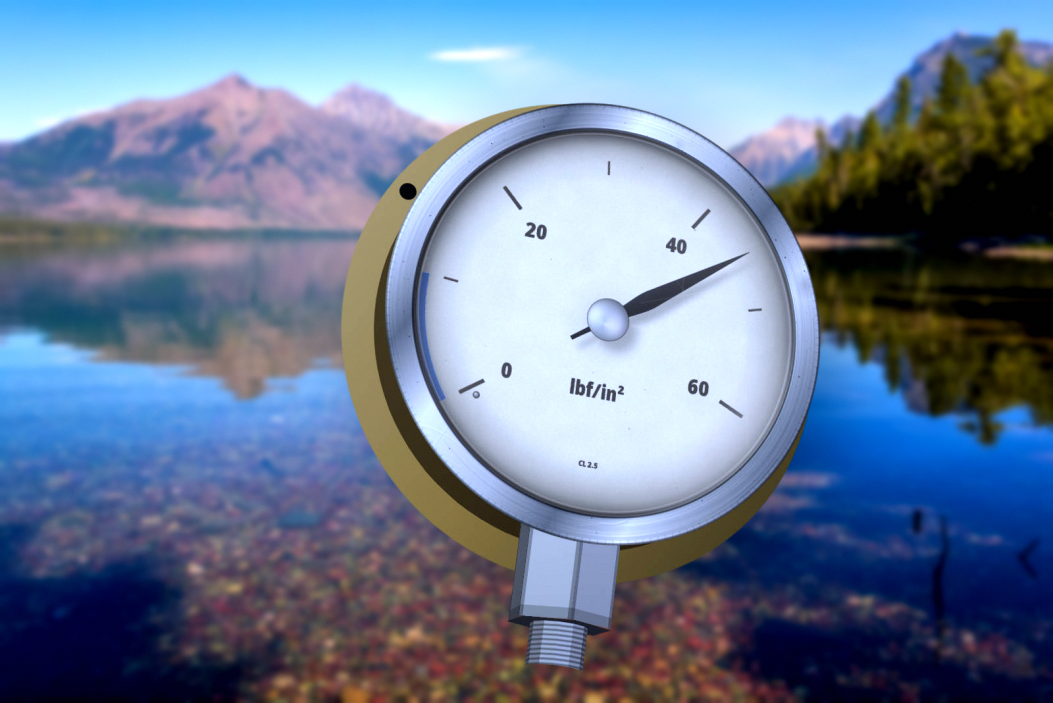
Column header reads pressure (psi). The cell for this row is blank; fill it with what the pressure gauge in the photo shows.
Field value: 45 psi
